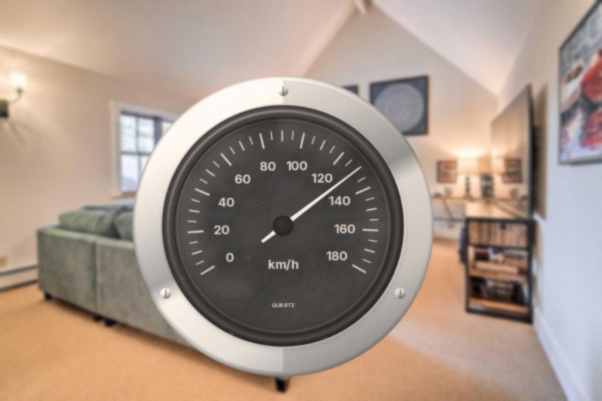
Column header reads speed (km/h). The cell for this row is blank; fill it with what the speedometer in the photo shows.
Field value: 130 km/h
